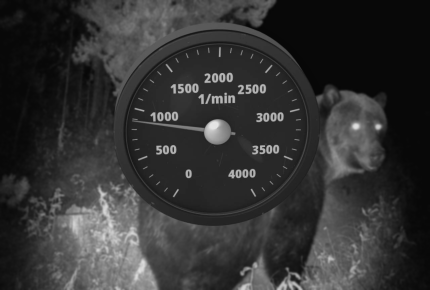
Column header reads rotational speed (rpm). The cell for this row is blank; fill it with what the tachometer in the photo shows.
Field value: 900 rpm
